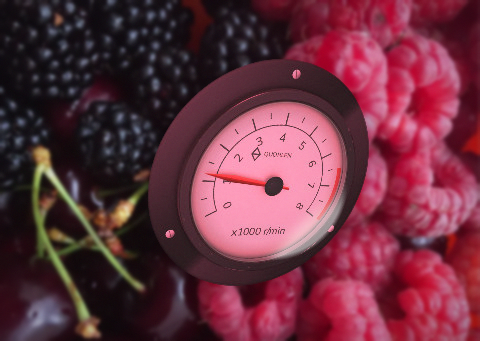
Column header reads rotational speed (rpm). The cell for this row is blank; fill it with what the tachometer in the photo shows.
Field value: 1250 rpm
